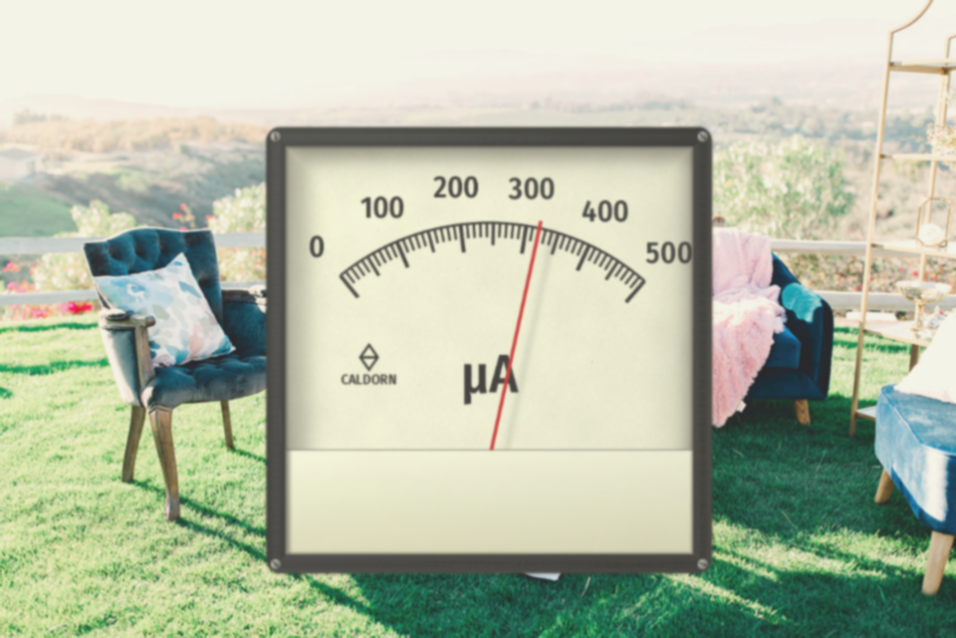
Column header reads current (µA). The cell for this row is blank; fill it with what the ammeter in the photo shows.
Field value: 320 µA
